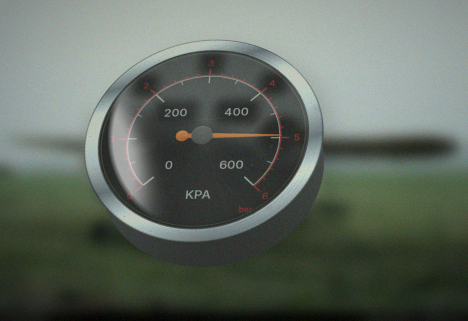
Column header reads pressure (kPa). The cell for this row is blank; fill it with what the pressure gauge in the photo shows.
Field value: 500 kPa
